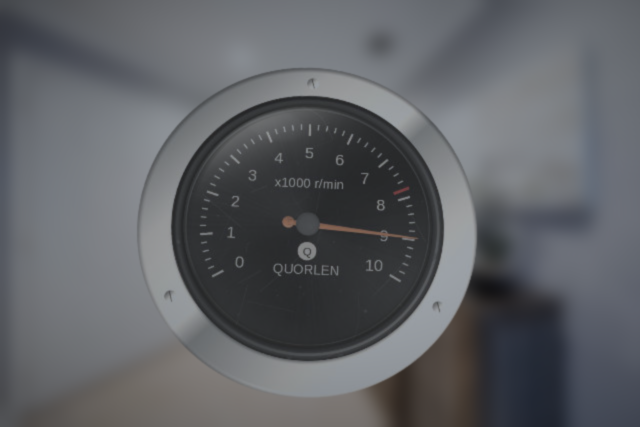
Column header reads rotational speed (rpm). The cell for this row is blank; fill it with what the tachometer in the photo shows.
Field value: 9000 rpm
